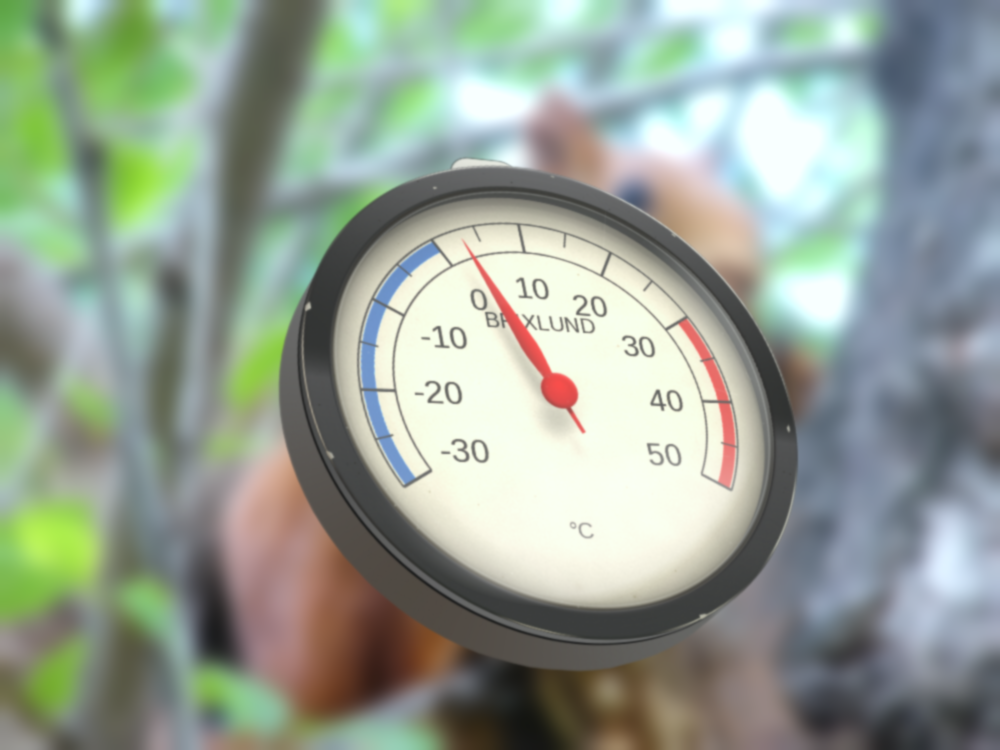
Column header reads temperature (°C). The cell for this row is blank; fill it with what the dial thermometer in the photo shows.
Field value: 2.5 °C
